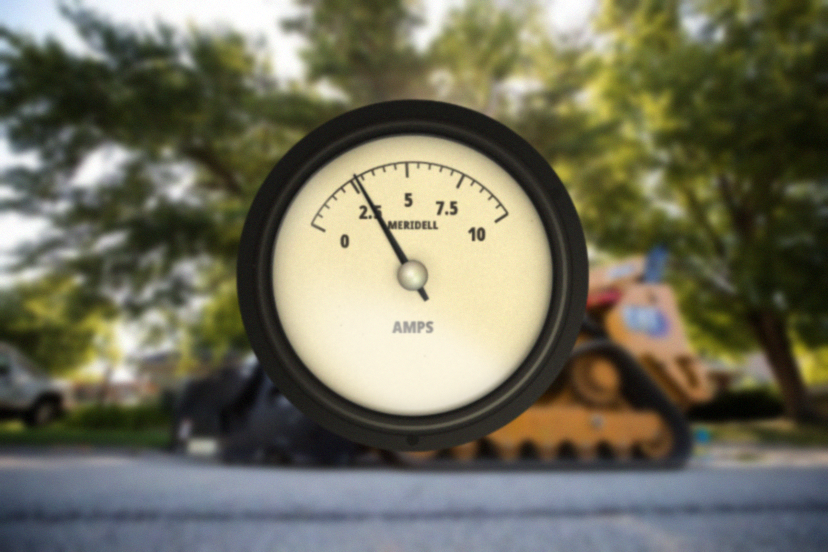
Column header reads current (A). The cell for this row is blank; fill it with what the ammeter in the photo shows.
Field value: 2.75 A
